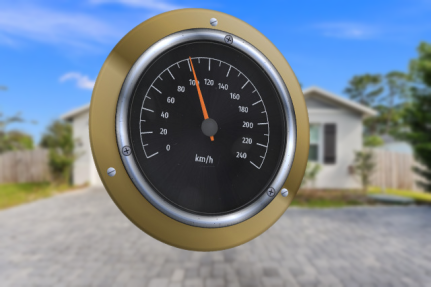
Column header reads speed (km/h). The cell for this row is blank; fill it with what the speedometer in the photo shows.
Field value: 100 km/h
